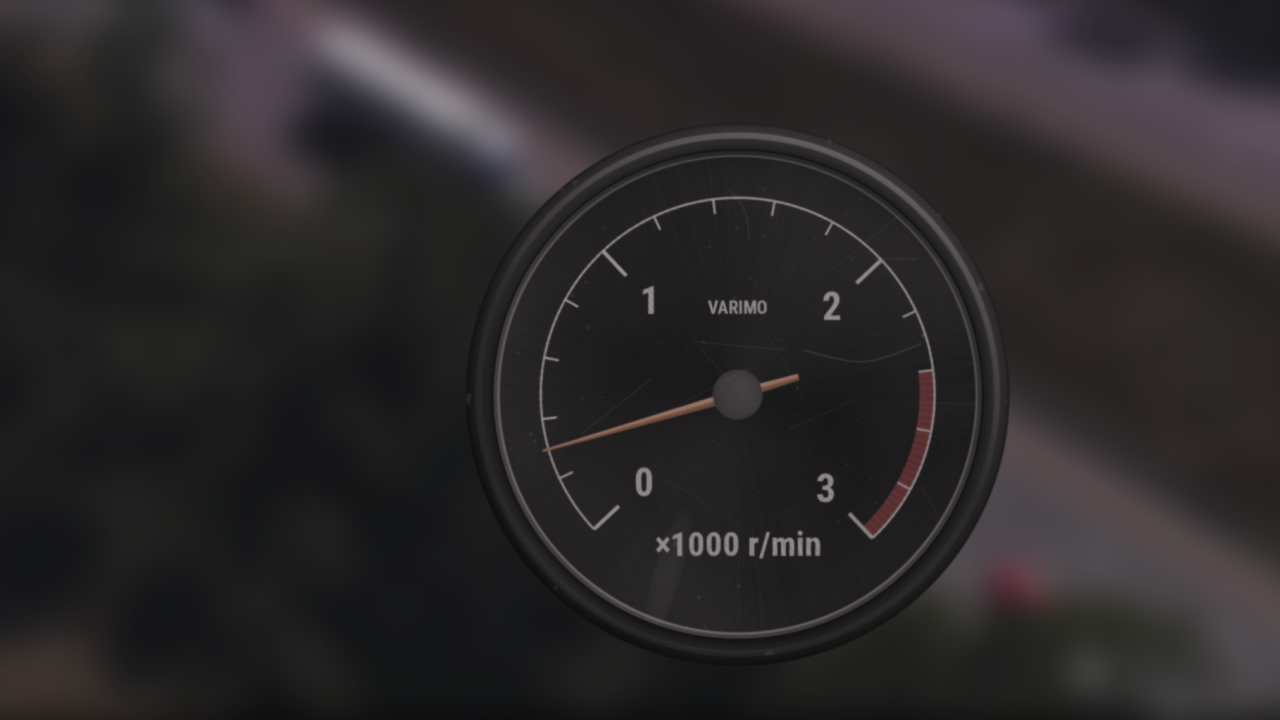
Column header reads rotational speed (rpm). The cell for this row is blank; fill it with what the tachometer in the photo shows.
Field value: 300 rpm
